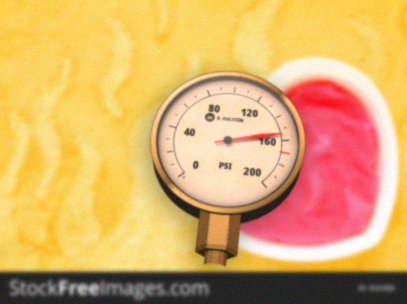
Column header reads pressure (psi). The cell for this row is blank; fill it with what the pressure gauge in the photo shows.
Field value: 155 psi
